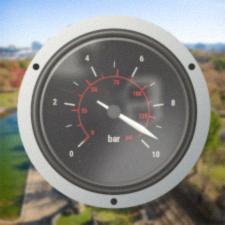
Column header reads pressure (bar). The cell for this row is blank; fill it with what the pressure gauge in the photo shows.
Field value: 9.5 bar
